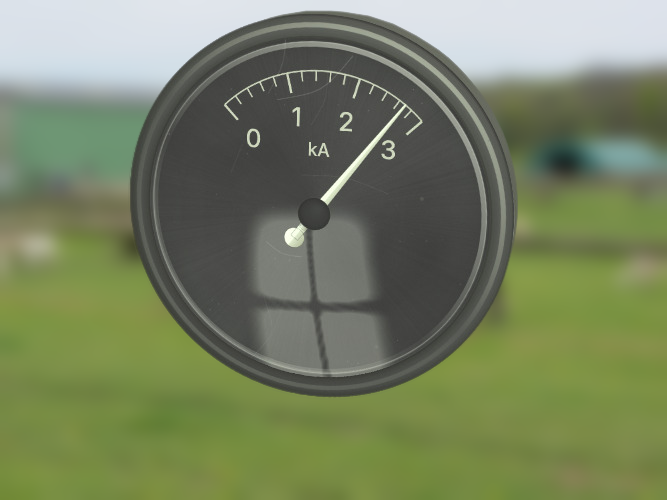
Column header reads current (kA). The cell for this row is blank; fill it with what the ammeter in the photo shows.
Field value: 2.7 kA
